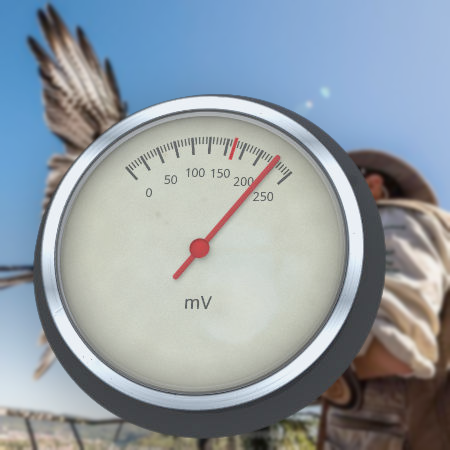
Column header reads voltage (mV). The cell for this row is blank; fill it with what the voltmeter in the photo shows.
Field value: 225 mV
